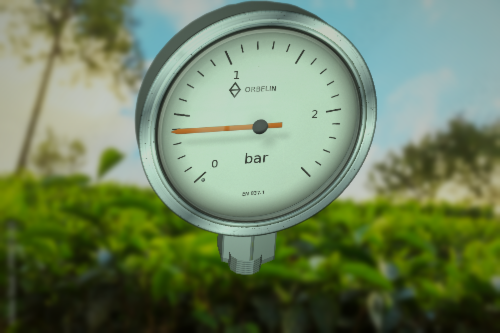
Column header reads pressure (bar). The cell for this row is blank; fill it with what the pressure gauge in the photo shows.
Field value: 0.4 bar
